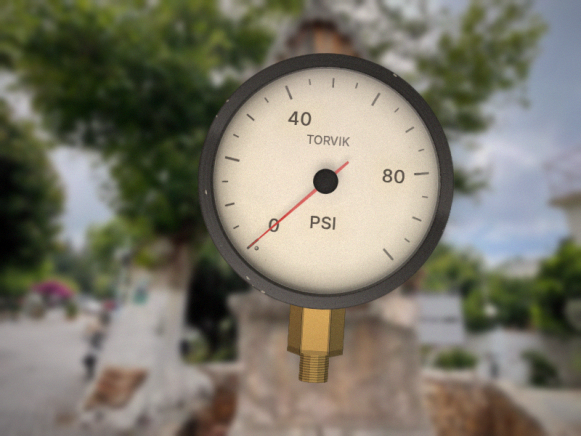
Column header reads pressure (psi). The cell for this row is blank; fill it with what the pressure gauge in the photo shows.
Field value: 0 psi
